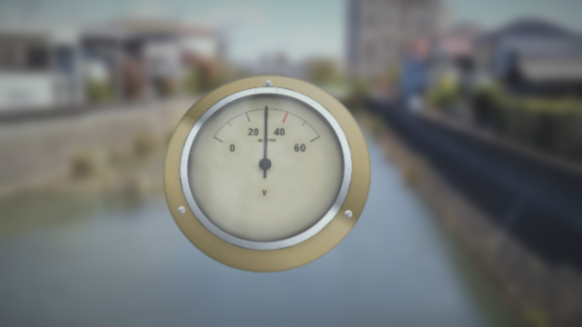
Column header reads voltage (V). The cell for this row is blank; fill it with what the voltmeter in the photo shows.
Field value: 30 V
